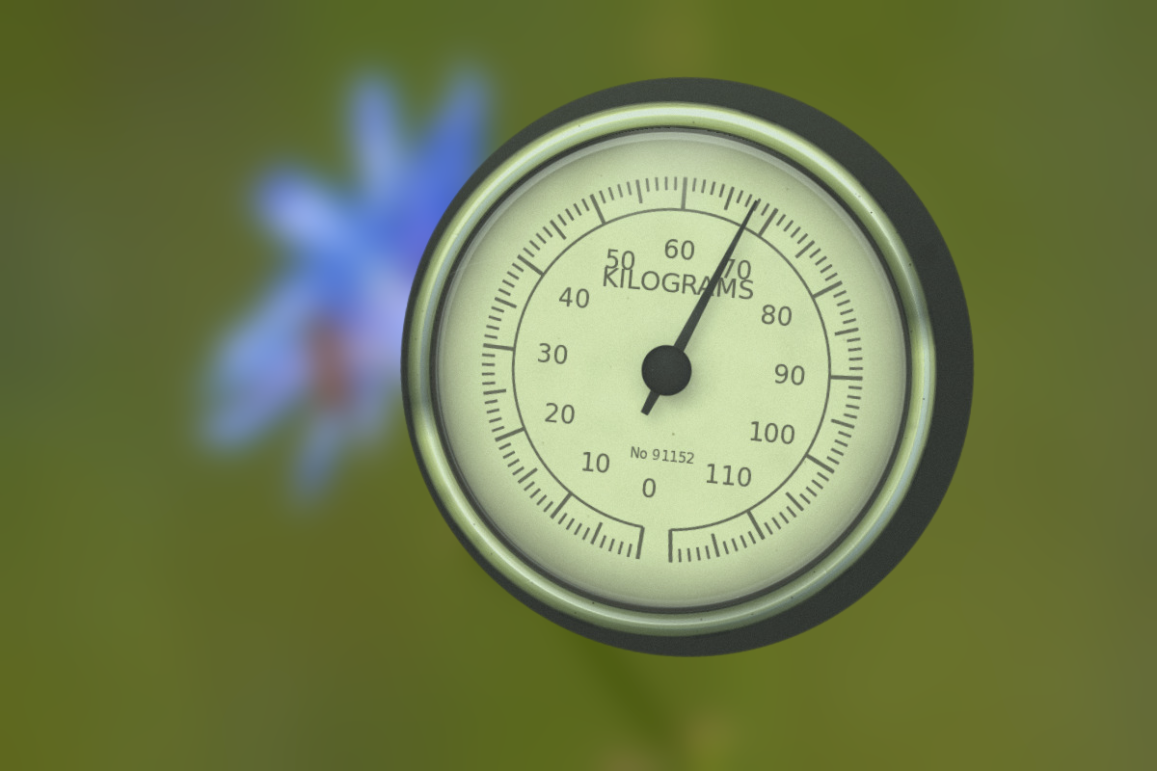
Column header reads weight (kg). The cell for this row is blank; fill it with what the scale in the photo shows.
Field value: 68 kg
